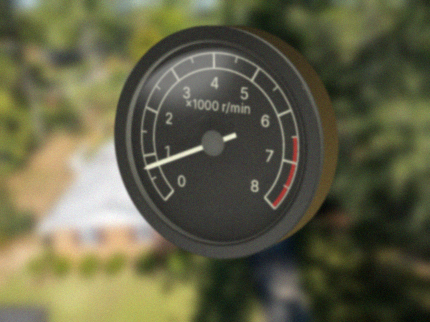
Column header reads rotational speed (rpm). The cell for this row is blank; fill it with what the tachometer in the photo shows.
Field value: 750 rpm
